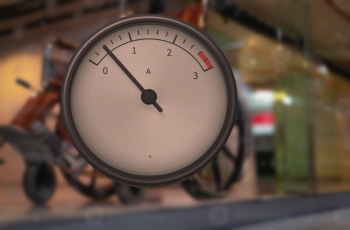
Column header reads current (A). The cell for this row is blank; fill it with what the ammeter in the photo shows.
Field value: 0.4 A
